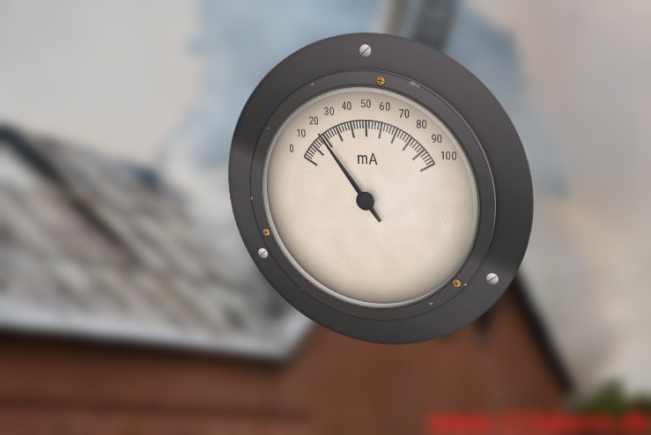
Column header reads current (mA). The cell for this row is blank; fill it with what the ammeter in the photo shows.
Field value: 20 mA
